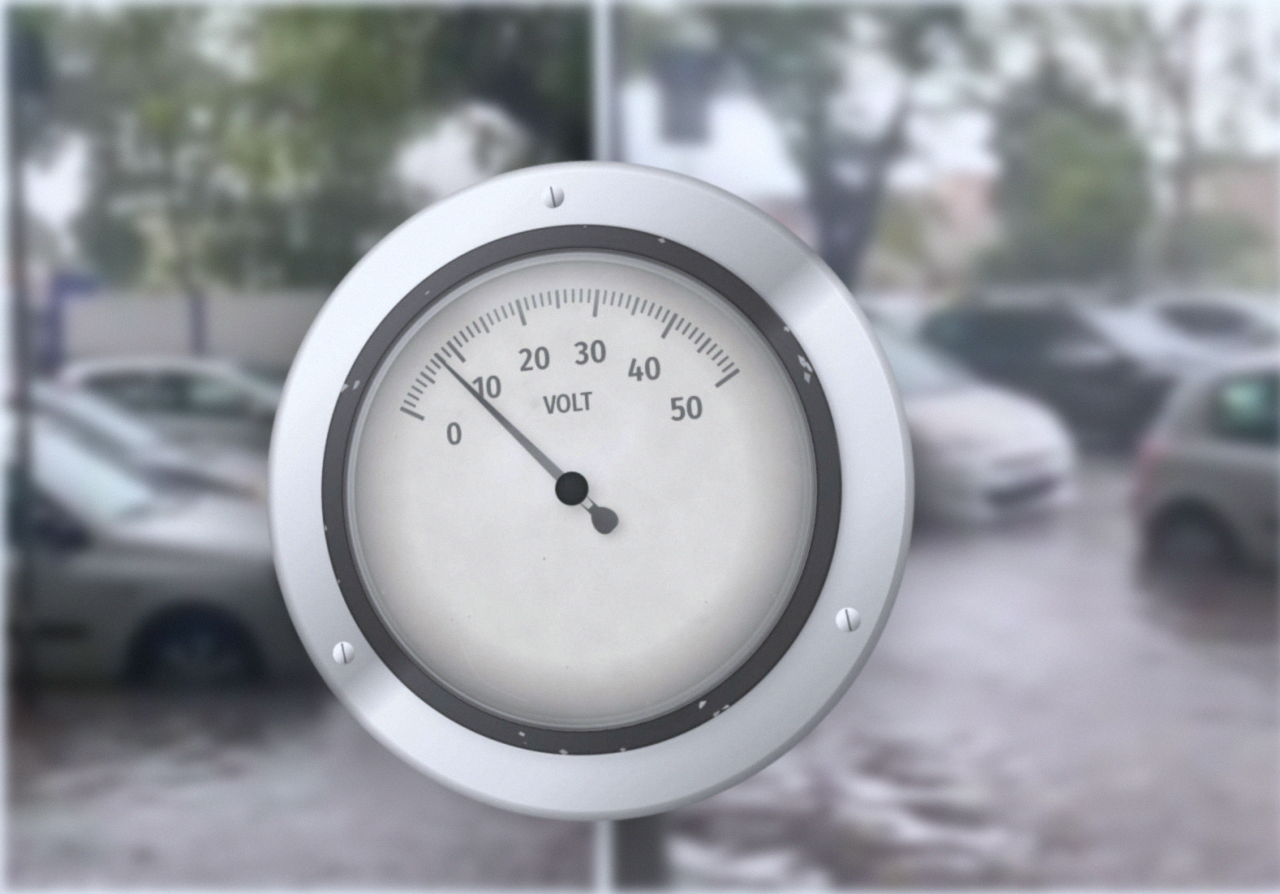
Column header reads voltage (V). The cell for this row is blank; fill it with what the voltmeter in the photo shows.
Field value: 8 V
